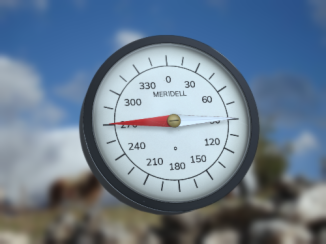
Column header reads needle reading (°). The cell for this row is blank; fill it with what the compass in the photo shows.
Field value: 270 °
